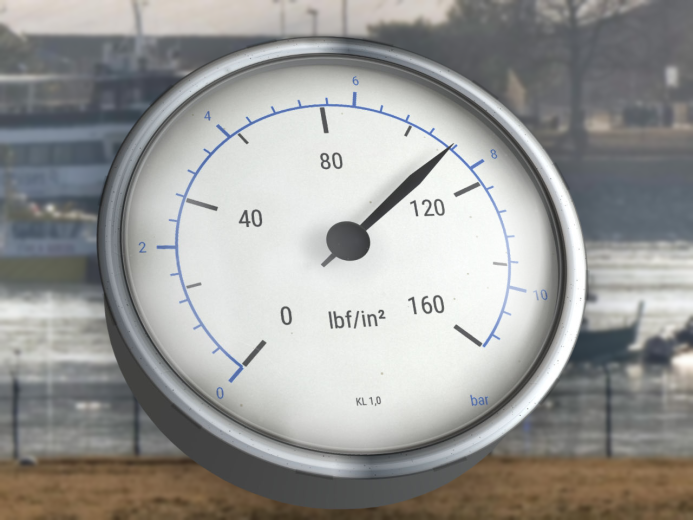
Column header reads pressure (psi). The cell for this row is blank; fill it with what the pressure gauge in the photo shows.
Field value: 110 psi
